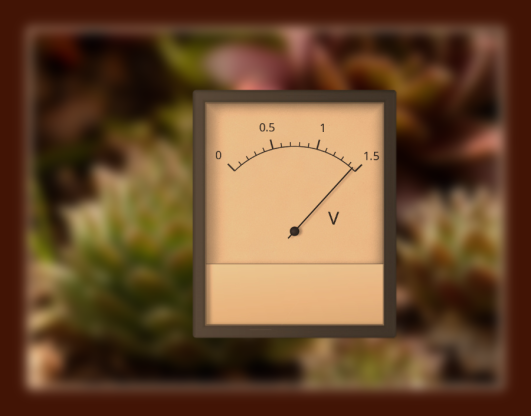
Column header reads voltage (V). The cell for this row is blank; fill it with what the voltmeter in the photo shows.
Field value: 1.45 V
